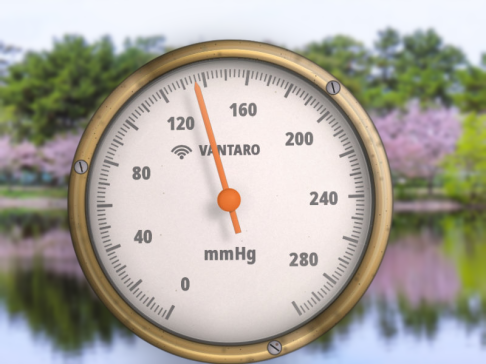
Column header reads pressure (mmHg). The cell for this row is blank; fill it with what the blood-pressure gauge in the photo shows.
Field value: 136 mmHg
